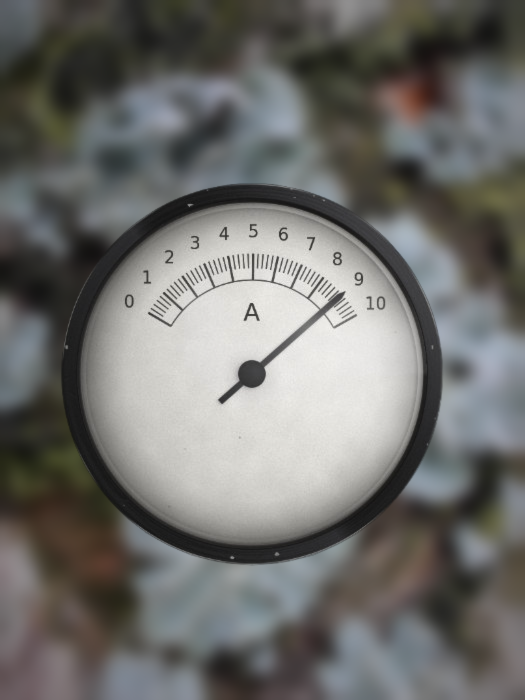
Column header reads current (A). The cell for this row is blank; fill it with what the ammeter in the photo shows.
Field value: 9 A
